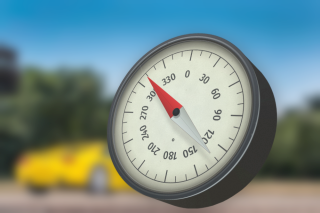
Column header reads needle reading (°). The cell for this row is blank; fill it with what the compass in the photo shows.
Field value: 310 °
